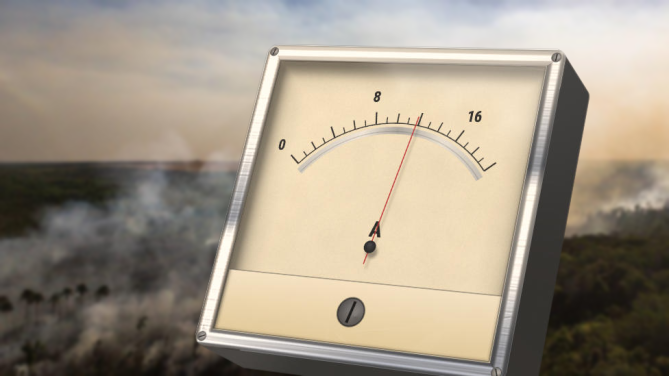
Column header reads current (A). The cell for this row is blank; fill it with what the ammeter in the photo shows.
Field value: 12 A
